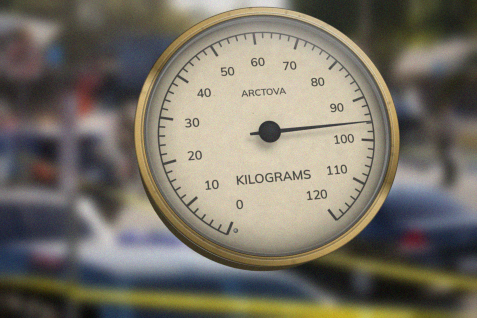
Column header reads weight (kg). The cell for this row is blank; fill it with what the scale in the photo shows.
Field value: 96 kg
